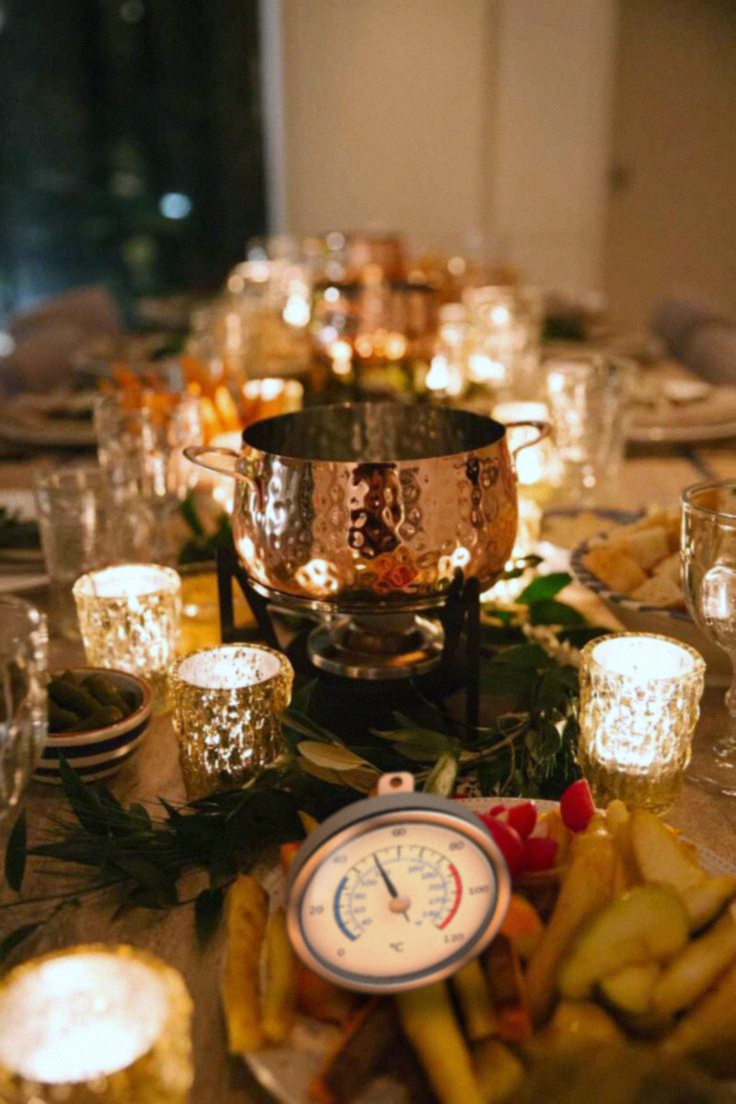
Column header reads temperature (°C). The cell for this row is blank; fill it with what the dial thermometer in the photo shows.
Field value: 50 °C
